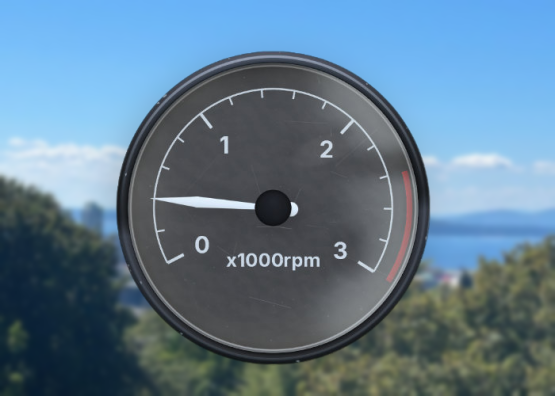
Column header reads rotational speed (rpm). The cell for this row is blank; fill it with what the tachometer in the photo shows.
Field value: 400 rpm
